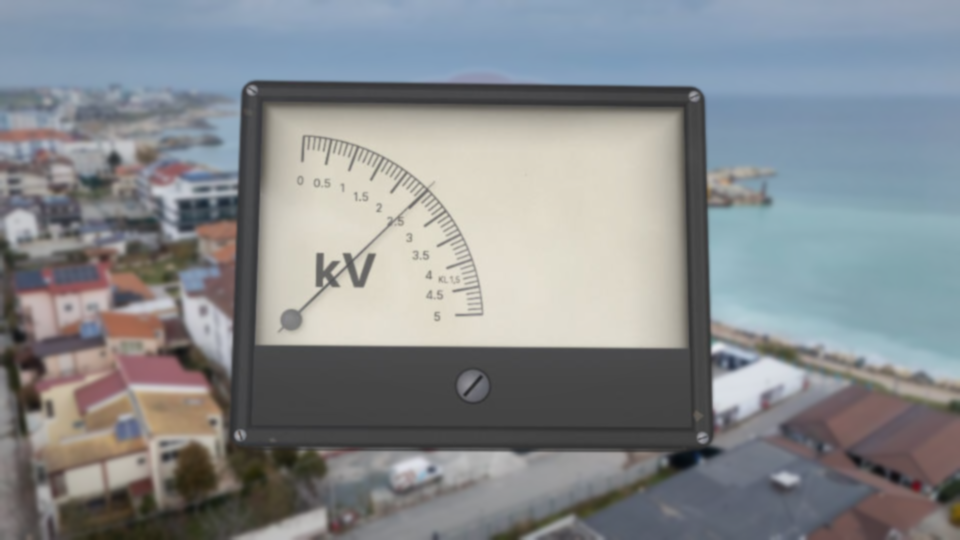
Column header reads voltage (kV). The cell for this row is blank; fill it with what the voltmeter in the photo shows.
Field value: 2.5 kV
